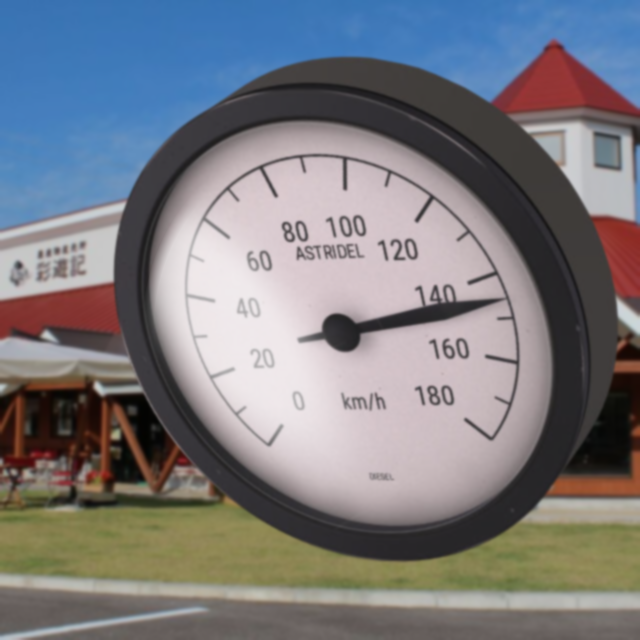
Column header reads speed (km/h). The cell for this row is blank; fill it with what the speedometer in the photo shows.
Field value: 145 km/h
